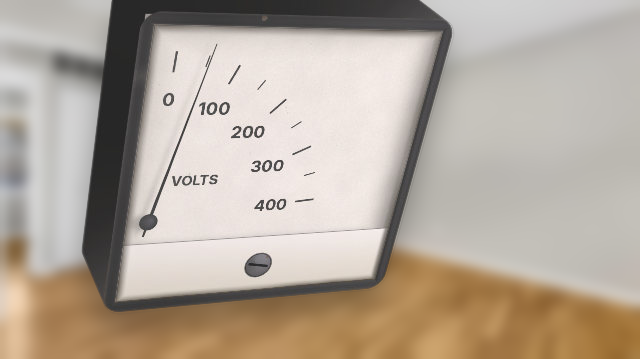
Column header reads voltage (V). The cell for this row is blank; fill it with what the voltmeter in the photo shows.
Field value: 50 V
